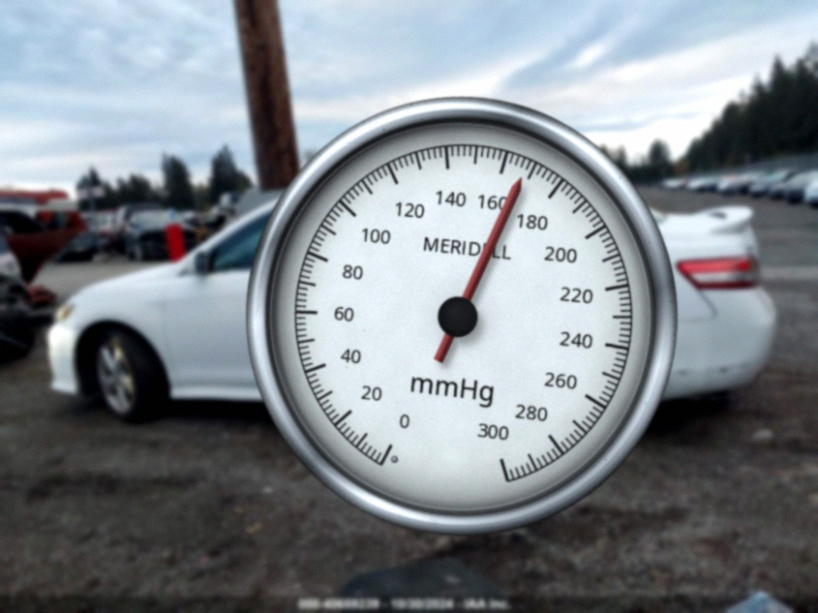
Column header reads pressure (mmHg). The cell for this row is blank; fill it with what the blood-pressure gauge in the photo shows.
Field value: 168 mmHg
